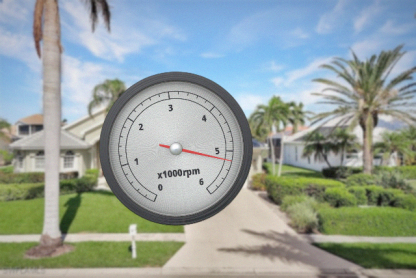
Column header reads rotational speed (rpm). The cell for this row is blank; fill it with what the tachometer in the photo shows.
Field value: 5200 rpm
